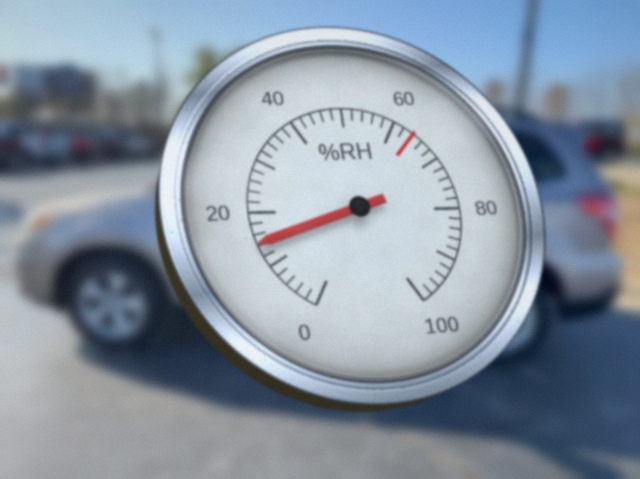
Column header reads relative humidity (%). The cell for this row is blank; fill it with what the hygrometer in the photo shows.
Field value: 14 %
